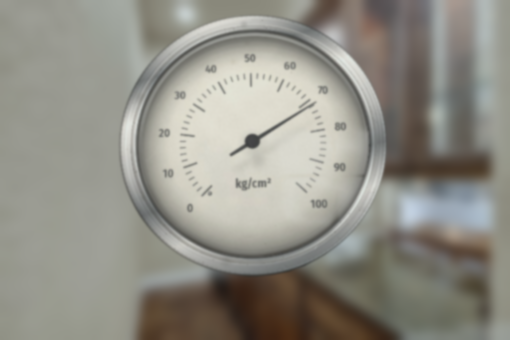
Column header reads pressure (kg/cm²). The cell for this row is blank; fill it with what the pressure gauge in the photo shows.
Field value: 72 kg/cm²
